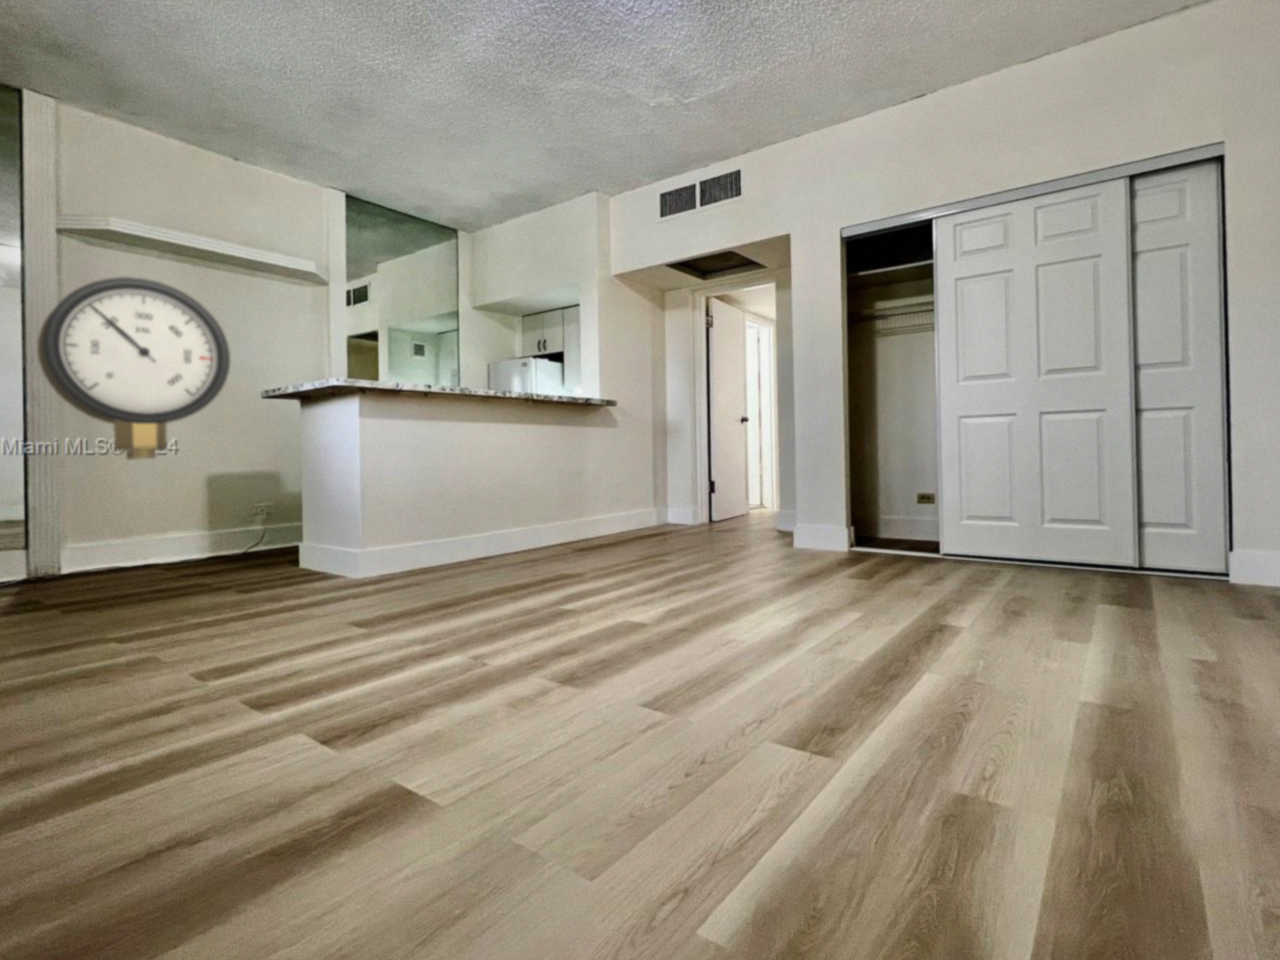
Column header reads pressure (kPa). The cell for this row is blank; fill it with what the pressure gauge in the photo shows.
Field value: 200 kPa
